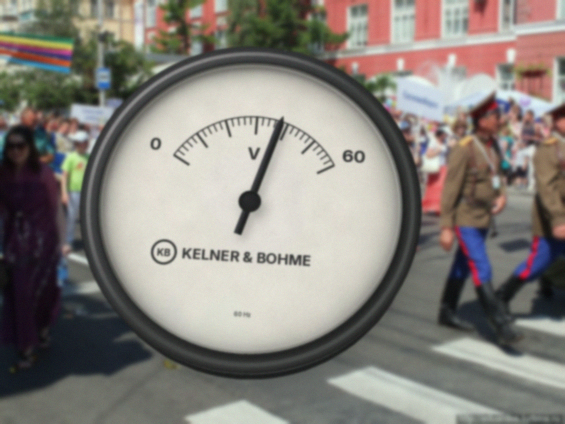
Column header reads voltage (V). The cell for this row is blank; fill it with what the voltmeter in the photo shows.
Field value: 38 V
